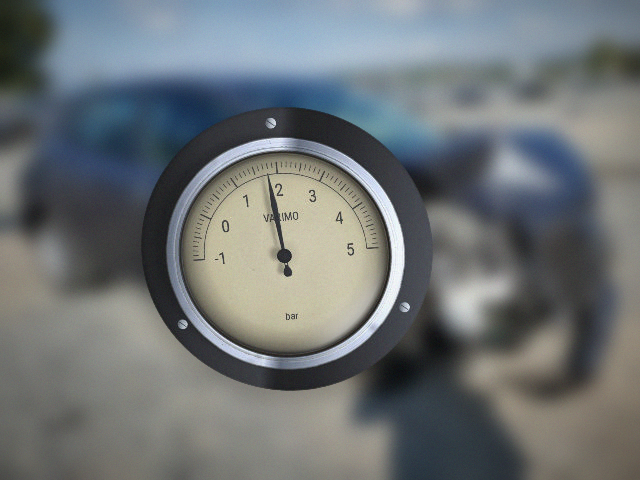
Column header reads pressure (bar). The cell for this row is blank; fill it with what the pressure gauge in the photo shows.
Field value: 1.8 bar
